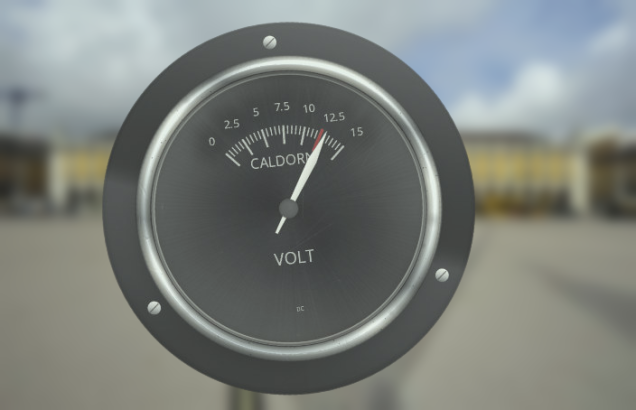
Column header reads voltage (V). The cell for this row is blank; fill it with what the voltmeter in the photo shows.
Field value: 12.5 V
